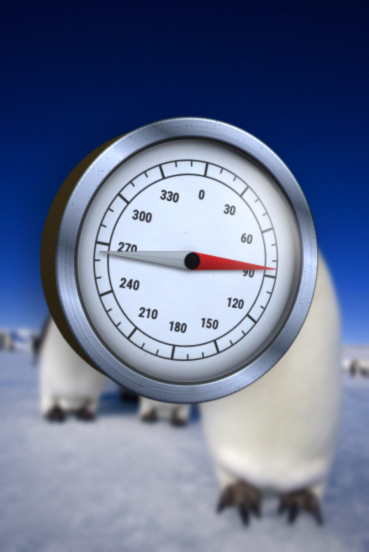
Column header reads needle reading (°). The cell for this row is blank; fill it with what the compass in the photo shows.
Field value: 85 °
